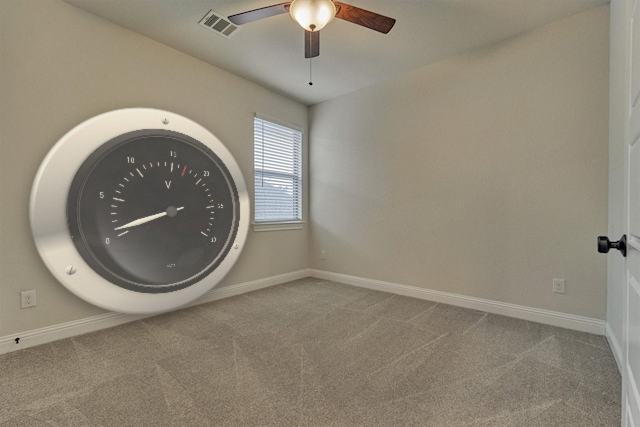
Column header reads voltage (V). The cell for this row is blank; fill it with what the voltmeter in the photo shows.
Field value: 1 V
